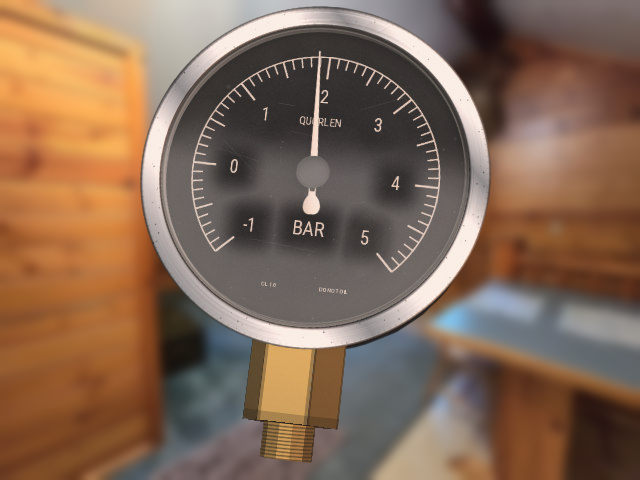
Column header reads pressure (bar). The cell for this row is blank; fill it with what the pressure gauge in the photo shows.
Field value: 1.9 bar
